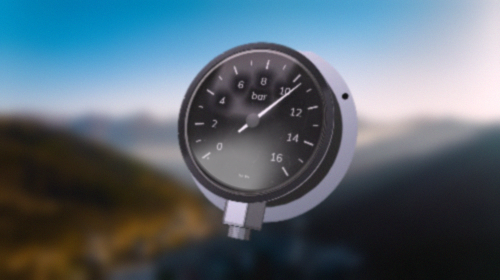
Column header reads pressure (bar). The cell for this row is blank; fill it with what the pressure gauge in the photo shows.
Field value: 10.5 bar
